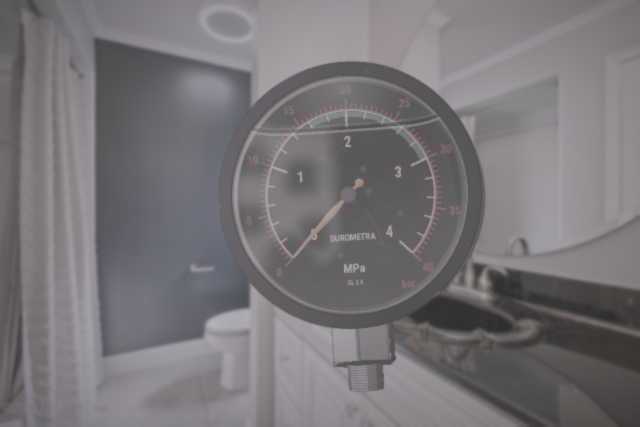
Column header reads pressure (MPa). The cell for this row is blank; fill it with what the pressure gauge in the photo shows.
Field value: 0 MPa
